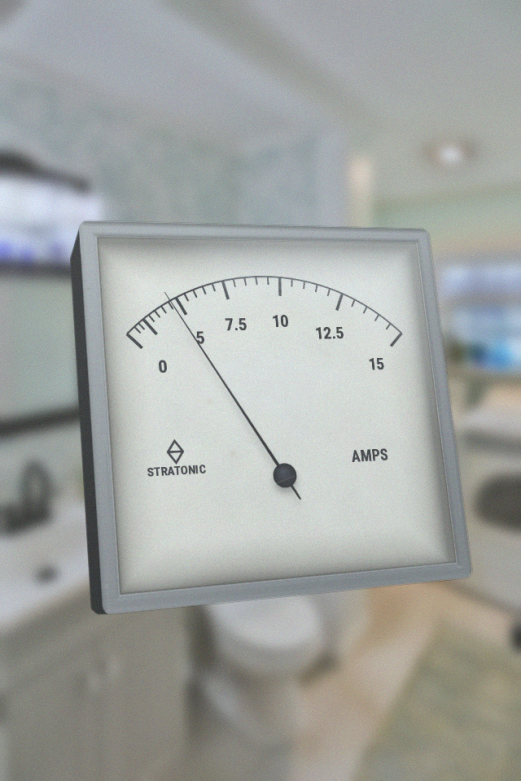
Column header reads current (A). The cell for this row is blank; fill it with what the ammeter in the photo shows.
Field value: 4.5 A
